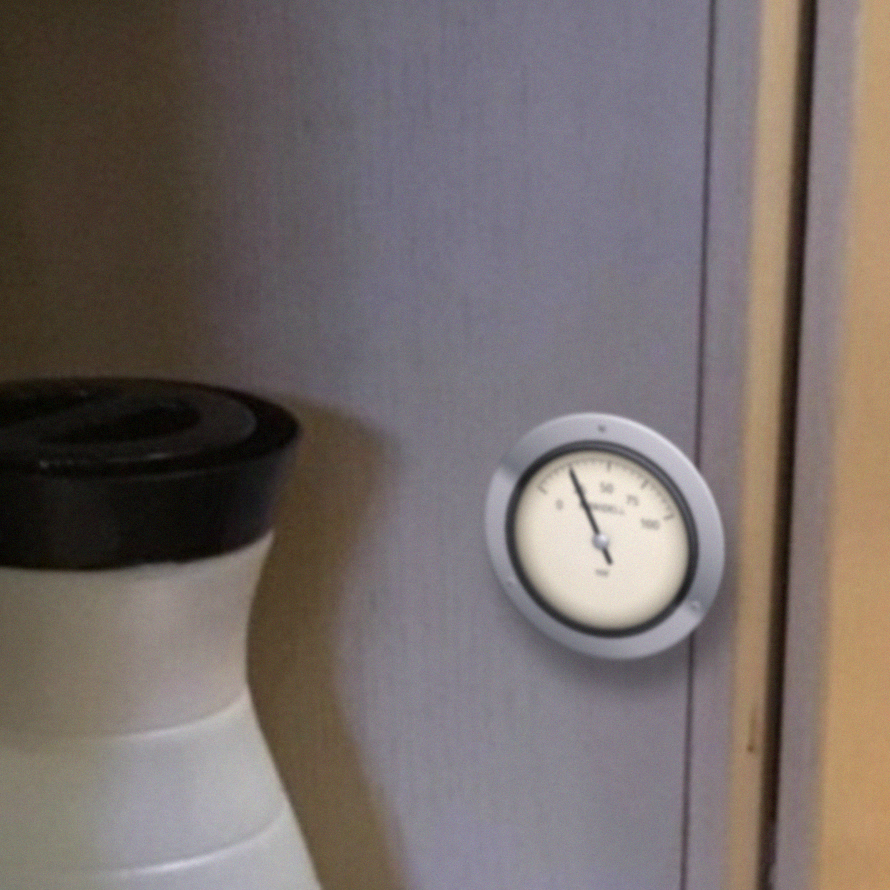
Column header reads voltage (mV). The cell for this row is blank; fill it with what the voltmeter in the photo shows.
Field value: 25 mV
